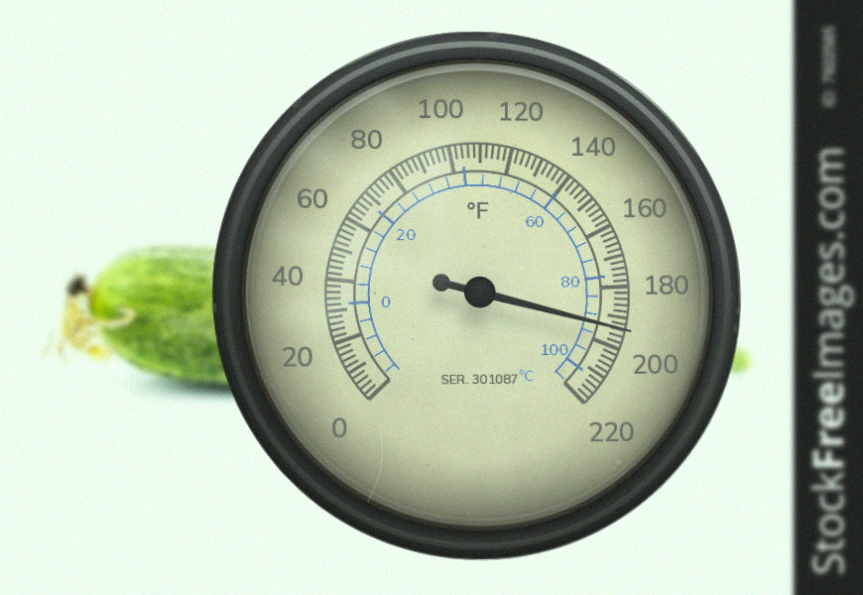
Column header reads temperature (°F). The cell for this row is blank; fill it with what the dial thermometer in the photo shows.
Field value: 194 °F
